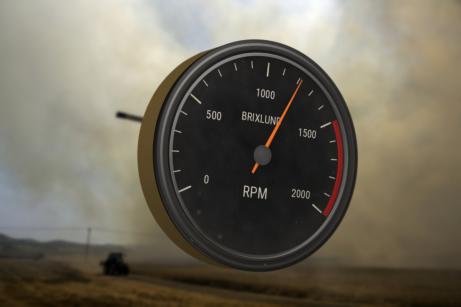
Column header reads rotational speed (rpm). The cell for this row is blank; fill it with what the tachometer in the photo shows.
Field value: 1200 rpm
